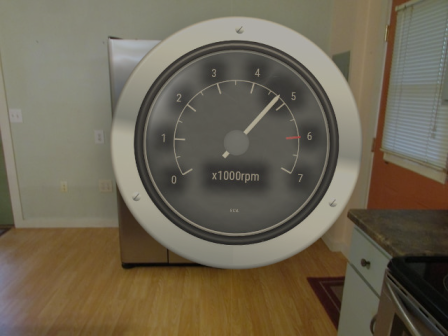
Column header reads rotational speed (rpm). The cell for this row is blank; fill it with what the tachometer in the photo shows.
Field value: 4750 rpm
